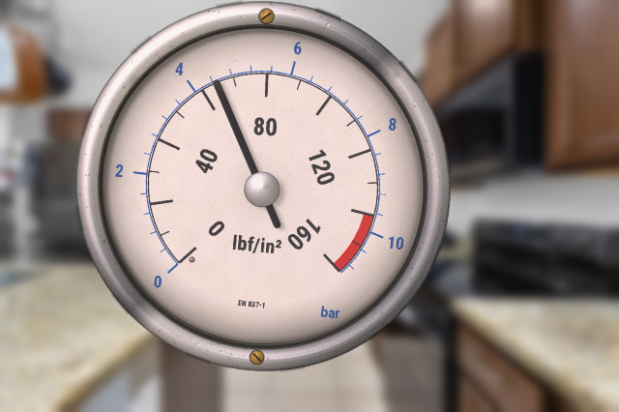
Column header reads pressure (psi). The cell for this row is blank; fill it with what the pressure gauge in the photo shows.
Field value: 65 psi
